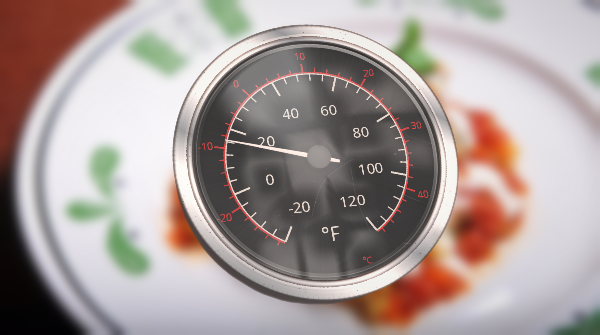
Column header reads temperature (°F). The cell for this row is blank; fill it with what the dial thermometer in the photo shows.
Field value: 16 °F
